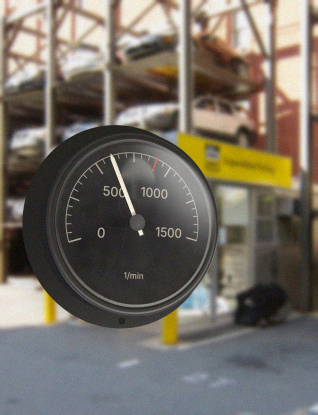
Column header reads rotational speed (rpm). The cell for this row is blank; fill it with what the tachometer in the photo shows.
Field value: 600 rpm
